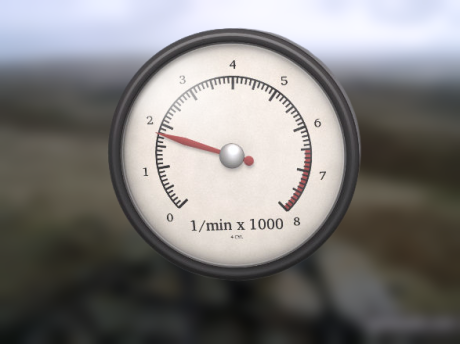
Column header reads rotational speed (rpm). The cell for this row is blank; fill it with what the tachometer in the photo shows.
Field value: 1800 rpm
